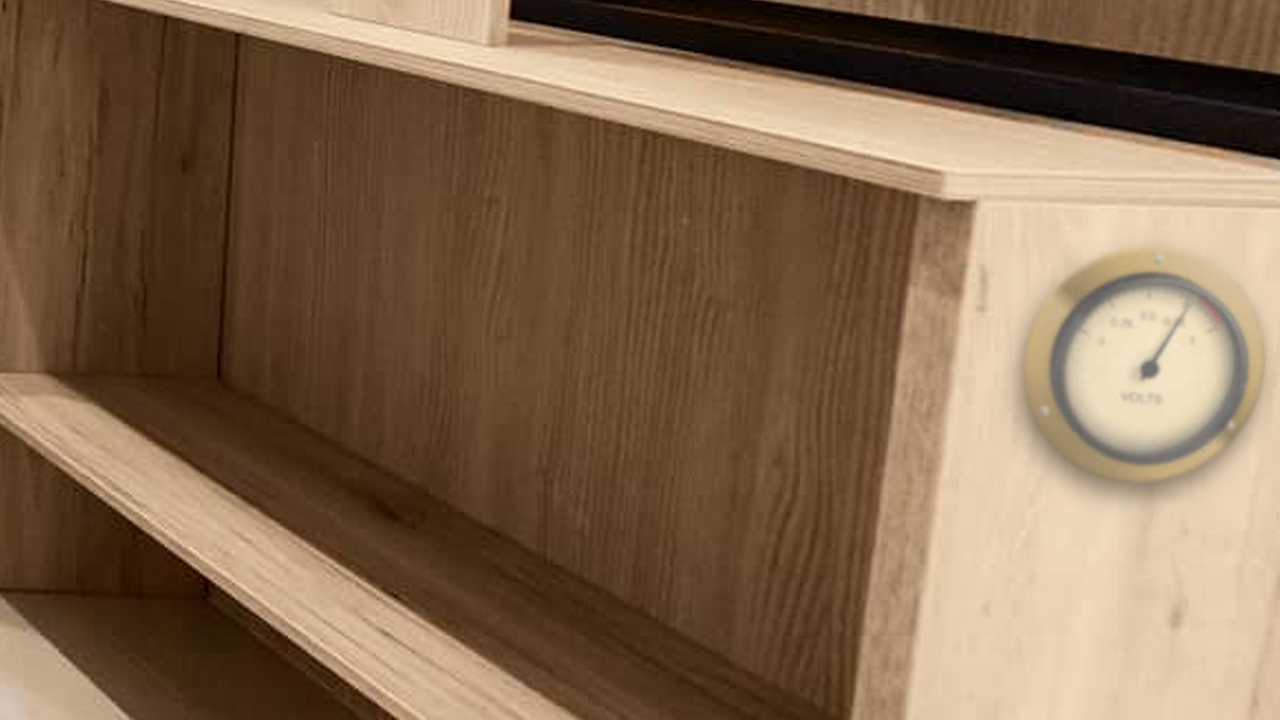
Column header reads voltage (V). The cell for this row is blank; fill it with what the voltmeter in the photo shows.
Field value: 0.75 V
